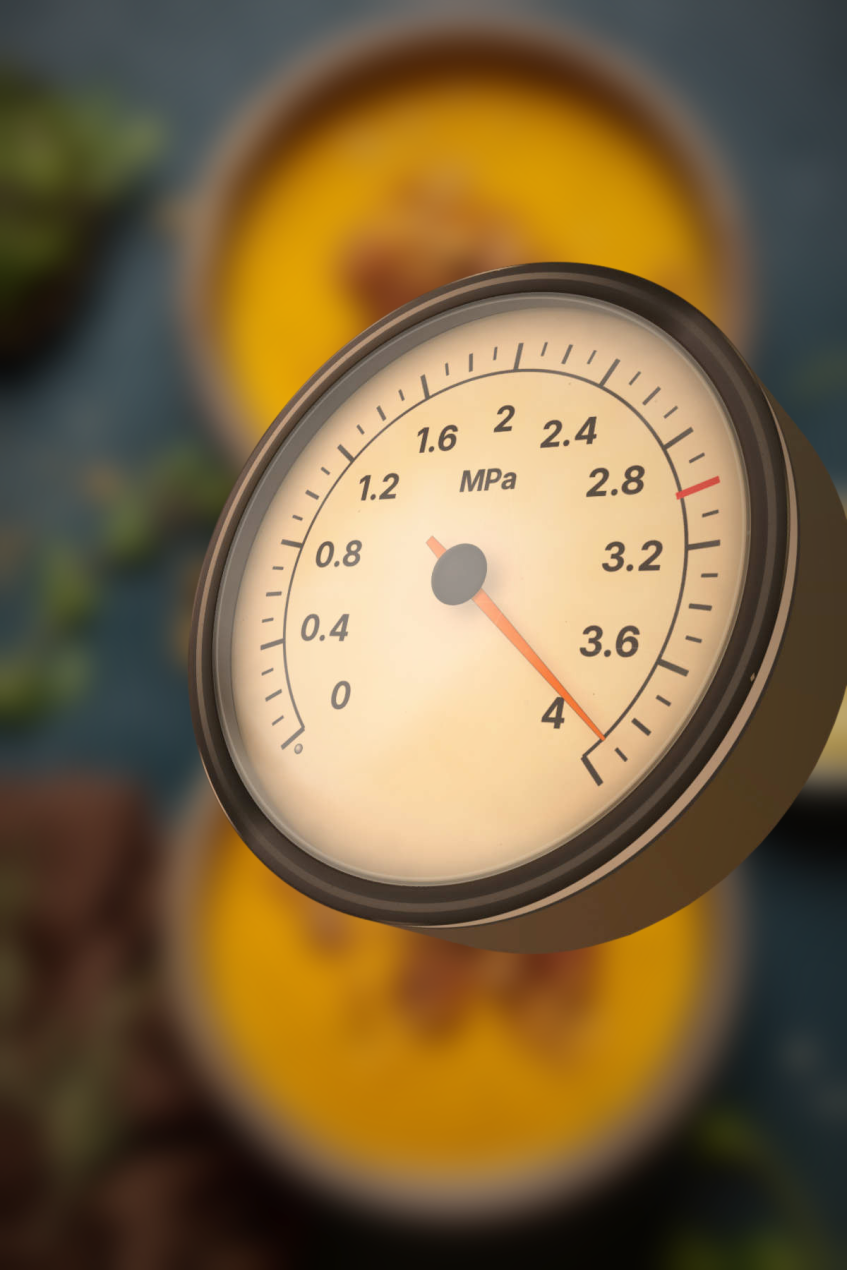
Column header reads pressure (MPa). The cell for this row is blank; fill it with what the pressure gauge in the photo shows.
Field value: 3.9 MPa
